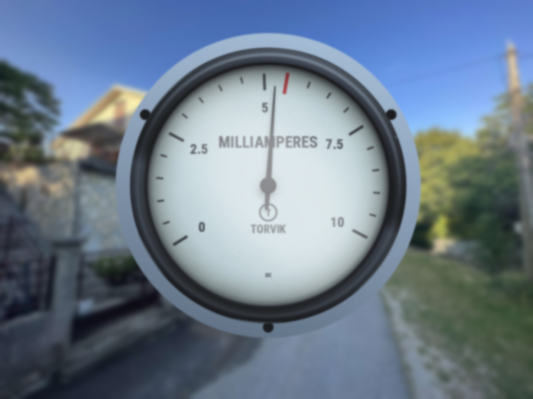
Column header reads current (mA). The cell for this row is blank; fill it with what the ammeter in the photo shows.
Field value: 5.25 mA
